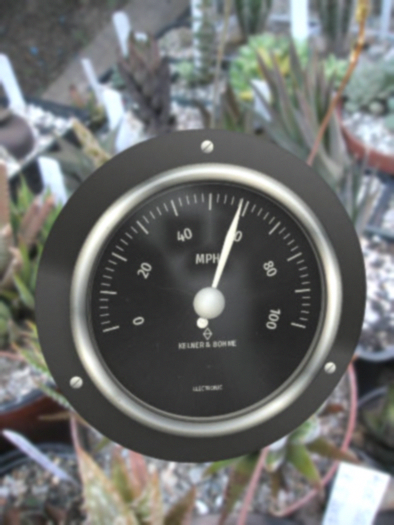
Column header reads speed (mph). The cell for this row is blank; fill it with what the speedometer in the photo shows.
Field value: 58 mph
